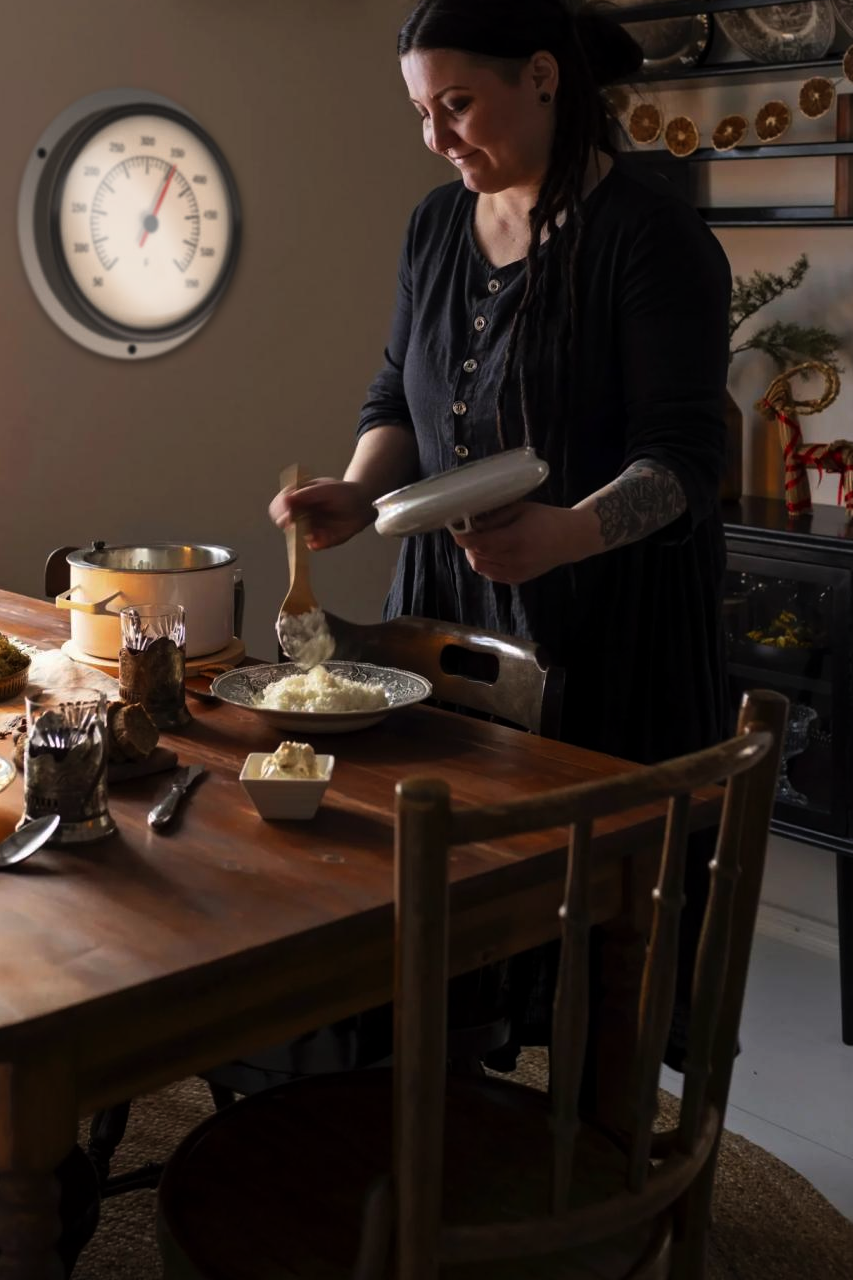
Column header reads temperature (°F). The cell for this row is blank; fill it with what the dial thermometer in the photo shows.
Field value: 350 °F
